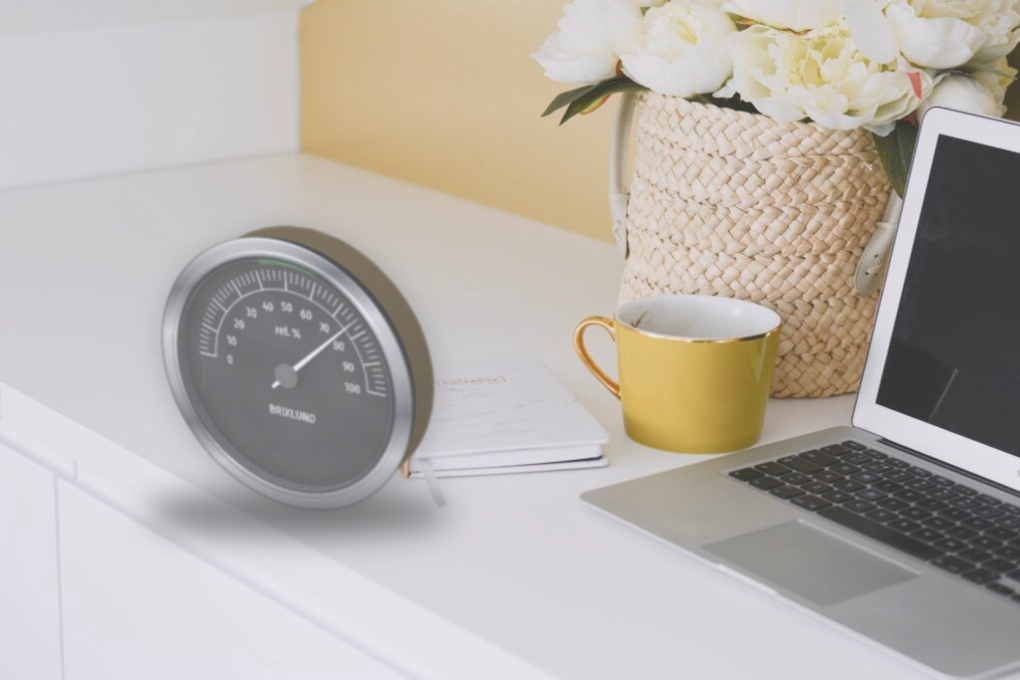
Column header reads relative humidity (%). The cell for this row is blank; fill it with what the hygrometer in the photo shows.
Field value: 76 %
